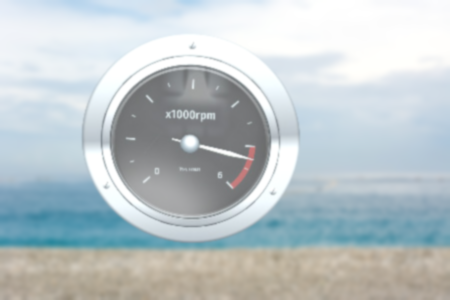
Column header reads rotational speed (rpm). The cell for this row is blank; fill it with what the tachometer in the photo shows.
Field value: 5250 rpm
